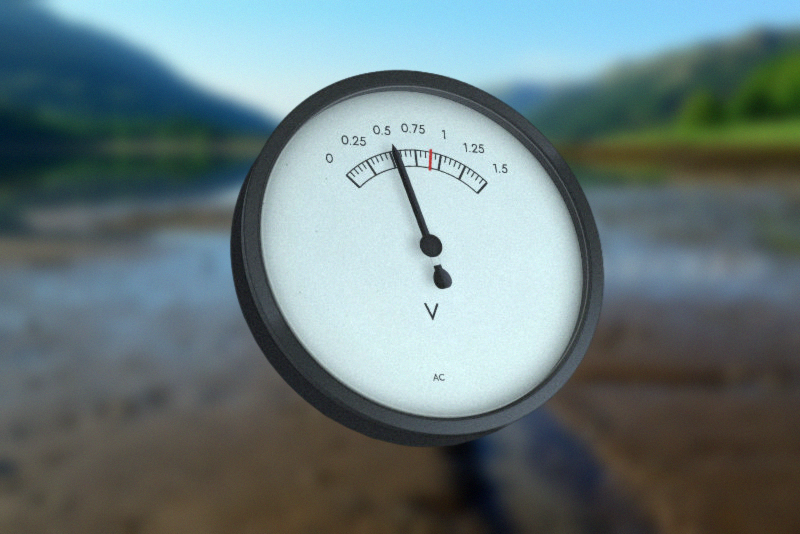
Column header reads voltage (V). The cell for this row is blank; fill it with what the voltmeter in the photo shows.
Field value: 0.5 V
